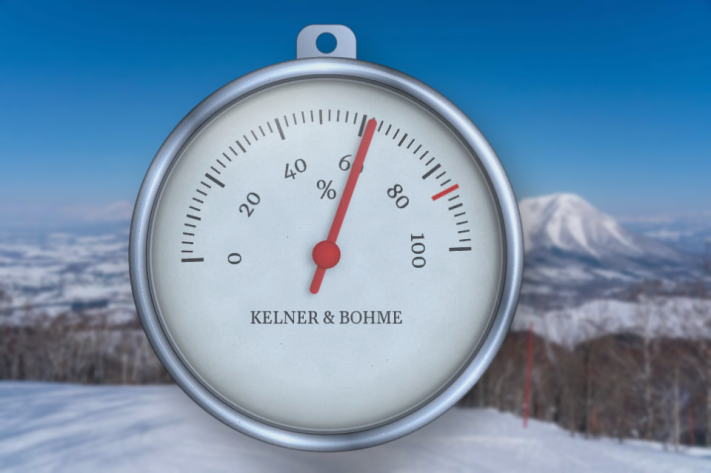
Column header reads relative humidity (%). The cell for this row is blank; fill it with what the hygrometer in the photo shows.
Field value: 62 %
